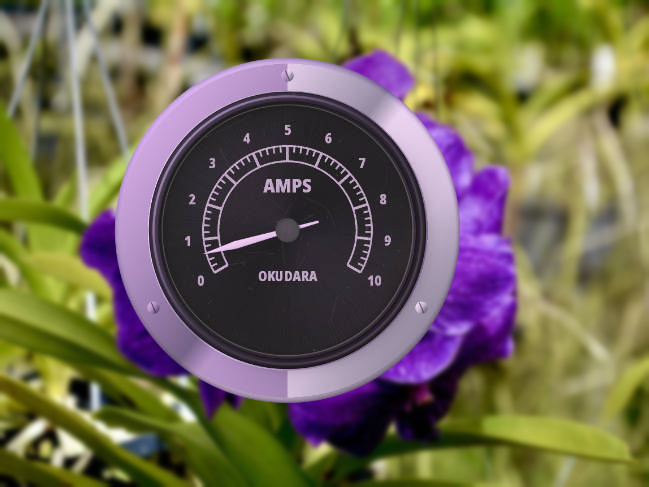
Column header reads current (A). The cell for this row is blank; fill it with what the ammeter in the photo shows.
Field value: 0.6 A
